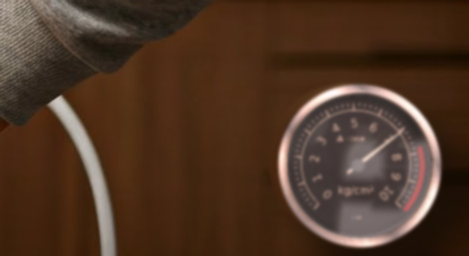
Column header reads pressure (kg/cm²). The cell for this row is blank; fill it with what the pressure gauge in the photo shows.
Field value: 7 kg/cm²
